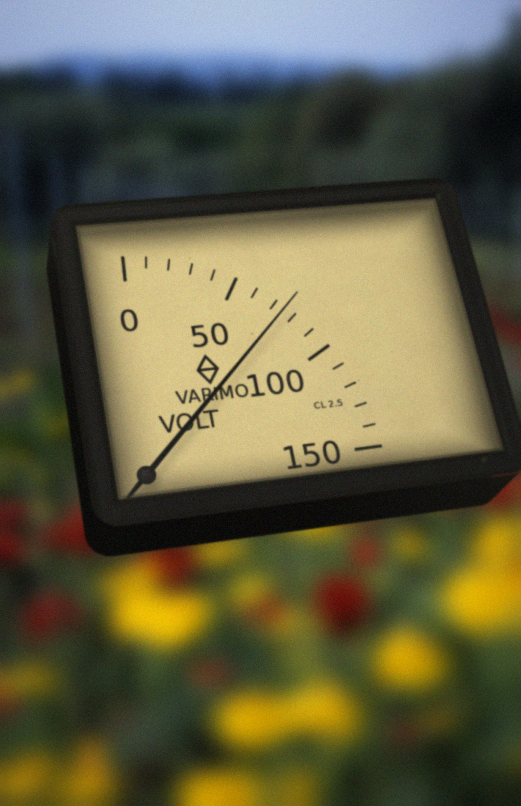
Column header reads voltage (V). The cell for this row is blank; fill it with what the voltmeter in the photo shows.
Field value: 75 V
